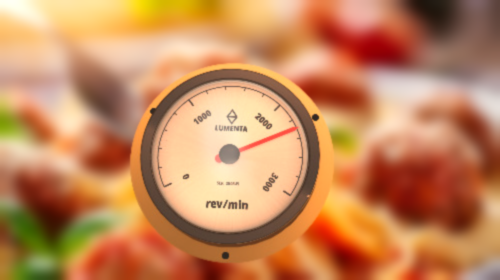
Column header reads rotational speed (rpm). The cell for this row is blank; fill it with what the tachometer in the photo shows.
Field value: 2300 rpm
